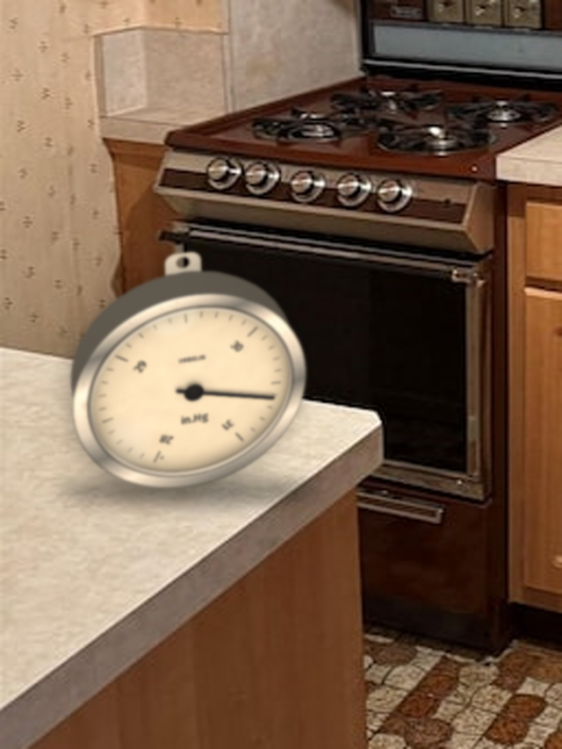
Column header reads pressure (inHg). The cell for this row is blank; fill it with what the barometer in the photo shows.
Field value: 30.6 inHg
